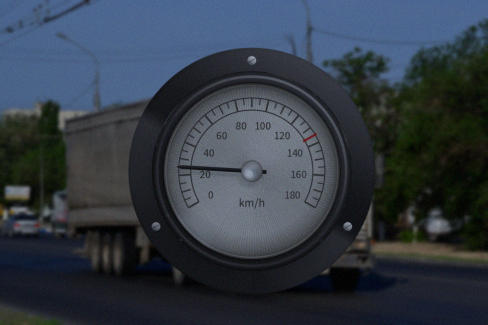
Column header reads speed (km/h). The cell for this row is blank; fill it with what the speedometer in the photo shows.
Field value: 25 km/h
